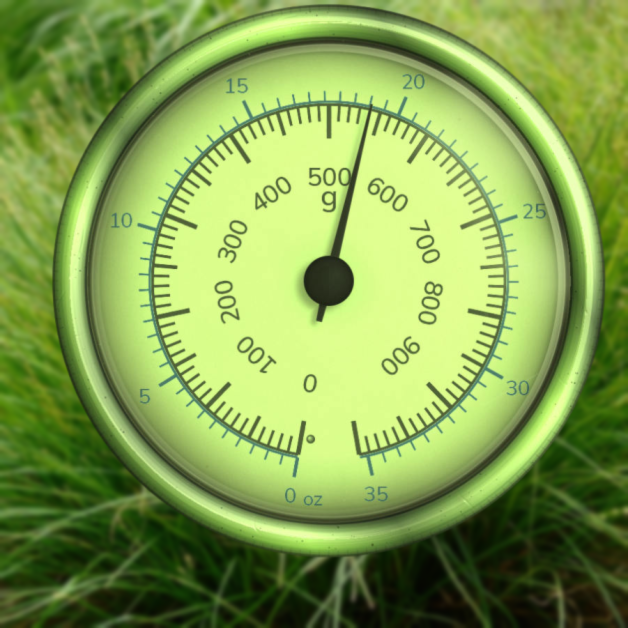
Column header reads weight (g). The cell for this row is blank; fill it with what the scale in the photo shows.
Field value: 540 g
